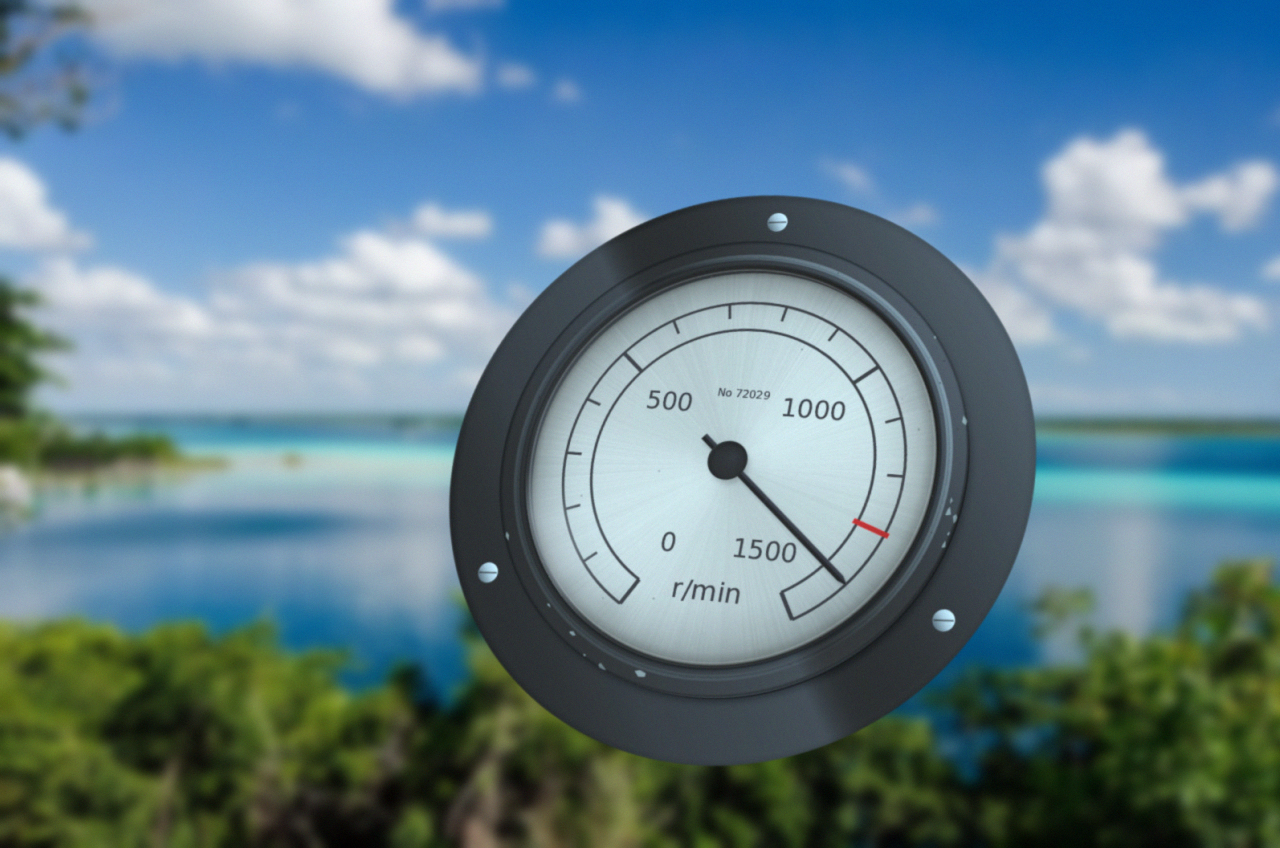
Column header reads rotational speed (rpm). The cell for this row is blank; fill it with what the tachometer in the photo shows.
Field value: 1400 rpm
